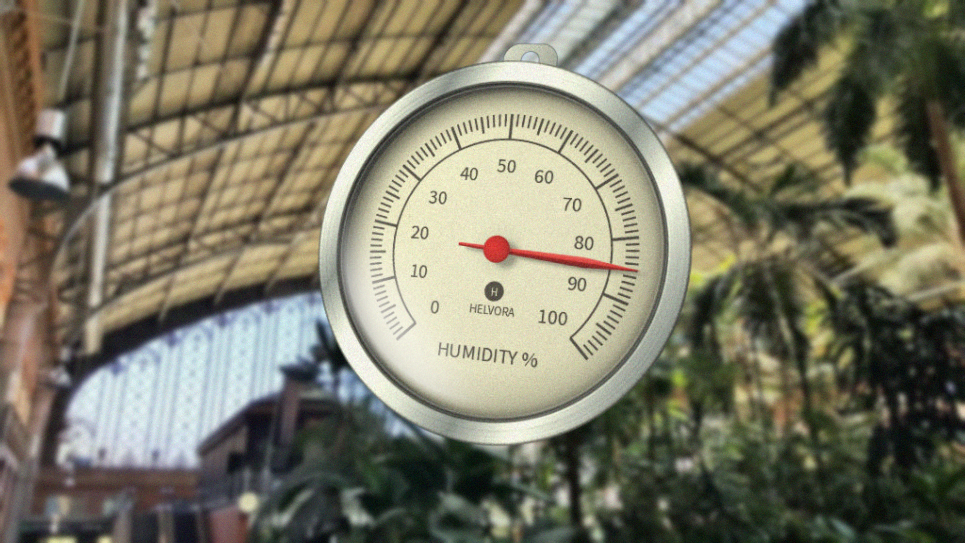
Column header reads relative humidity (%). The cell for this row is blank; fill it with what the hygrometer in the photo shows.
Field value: 85 %
